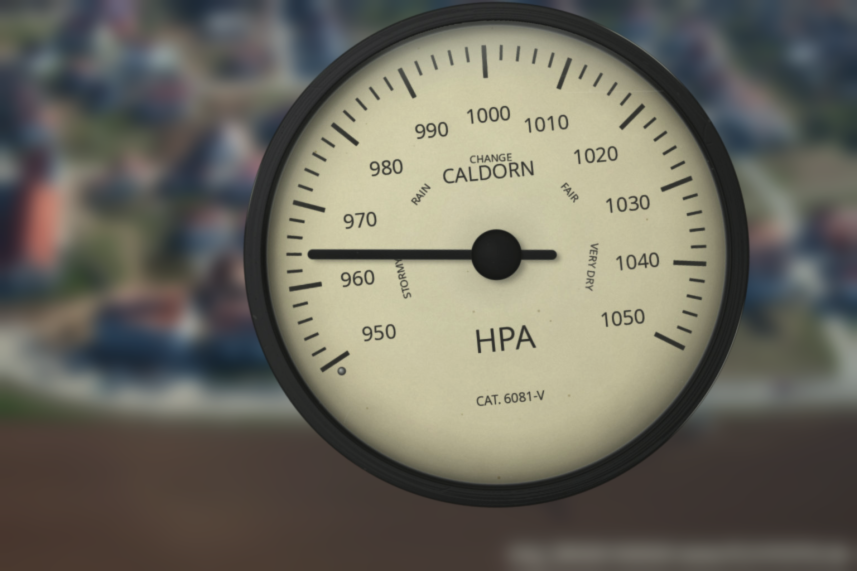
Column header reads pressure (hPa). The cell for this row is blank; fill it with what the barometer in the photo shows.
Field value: 964 hPa
